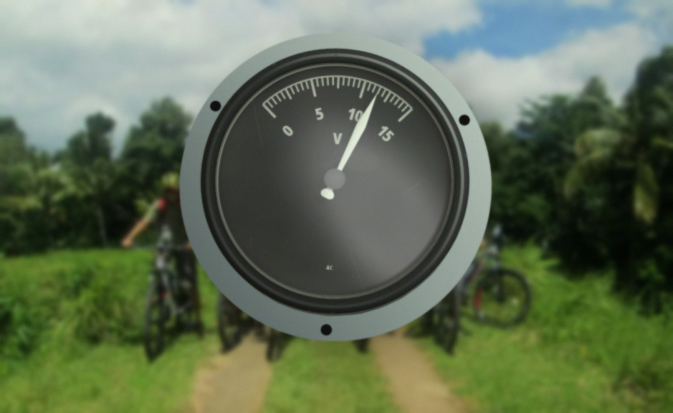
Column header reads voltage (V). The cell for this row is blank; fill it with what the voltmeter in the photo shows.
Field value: 11.5 V
